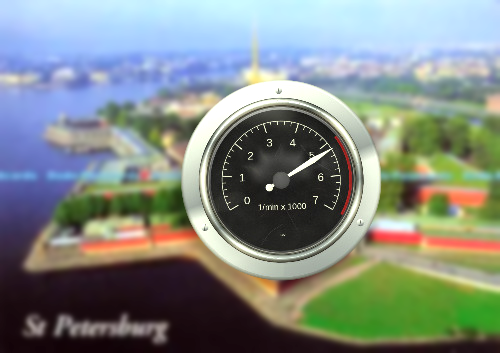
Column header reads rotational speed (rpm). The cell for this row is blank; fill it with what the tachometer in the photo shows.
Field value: 5200 rpm
